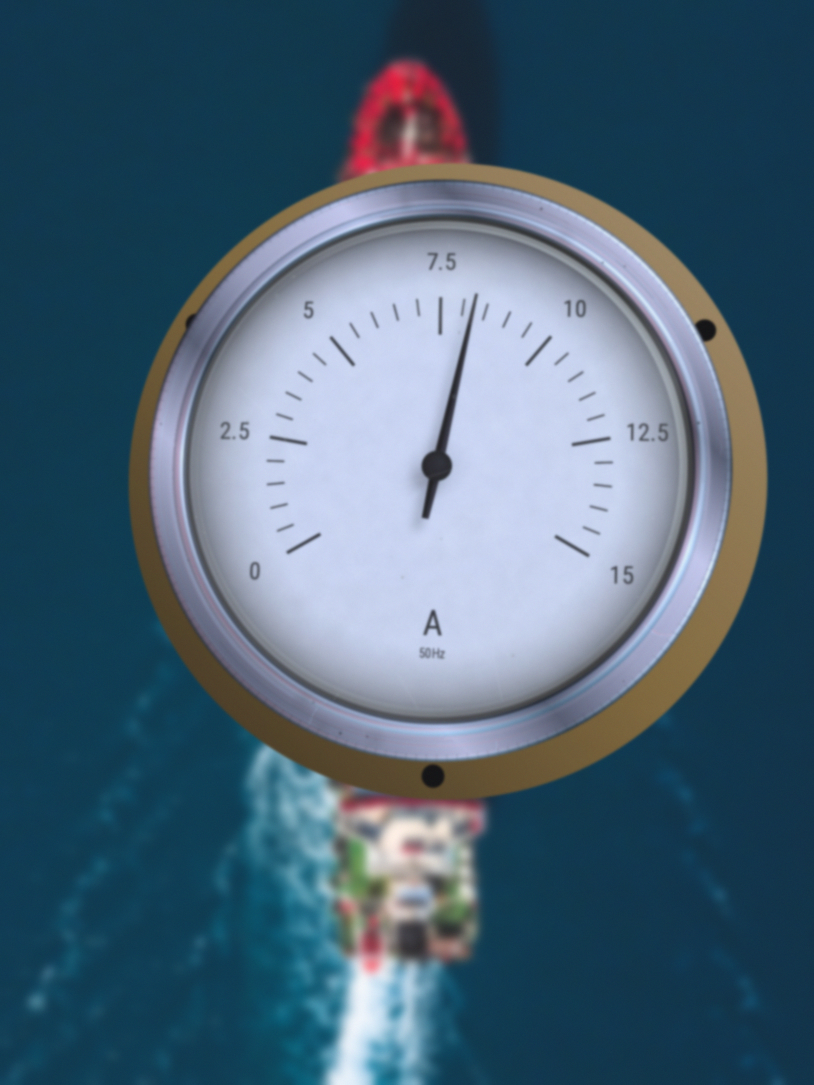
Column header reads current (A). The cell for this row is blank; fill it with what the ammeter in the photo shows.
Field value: 8.25 A
